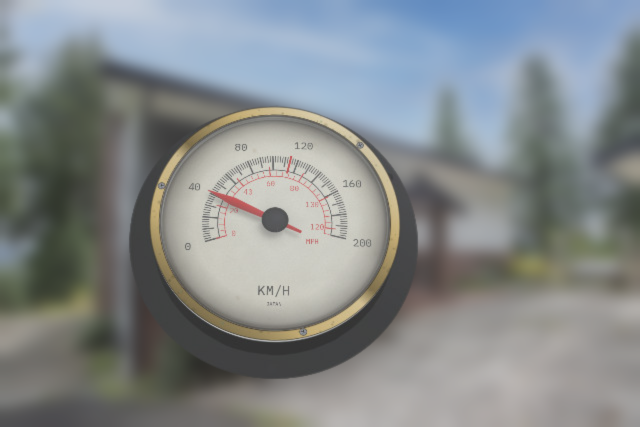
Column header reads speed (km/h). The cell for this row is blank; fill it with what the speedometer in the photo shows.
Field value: 40 km/h
